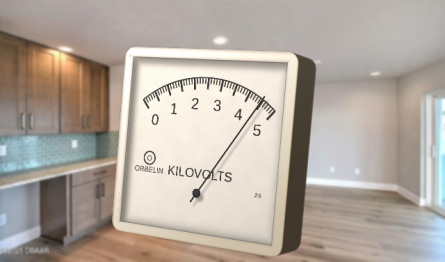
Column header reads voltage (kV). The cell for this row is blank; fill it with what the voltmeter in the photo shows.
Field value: 4.5 kV
